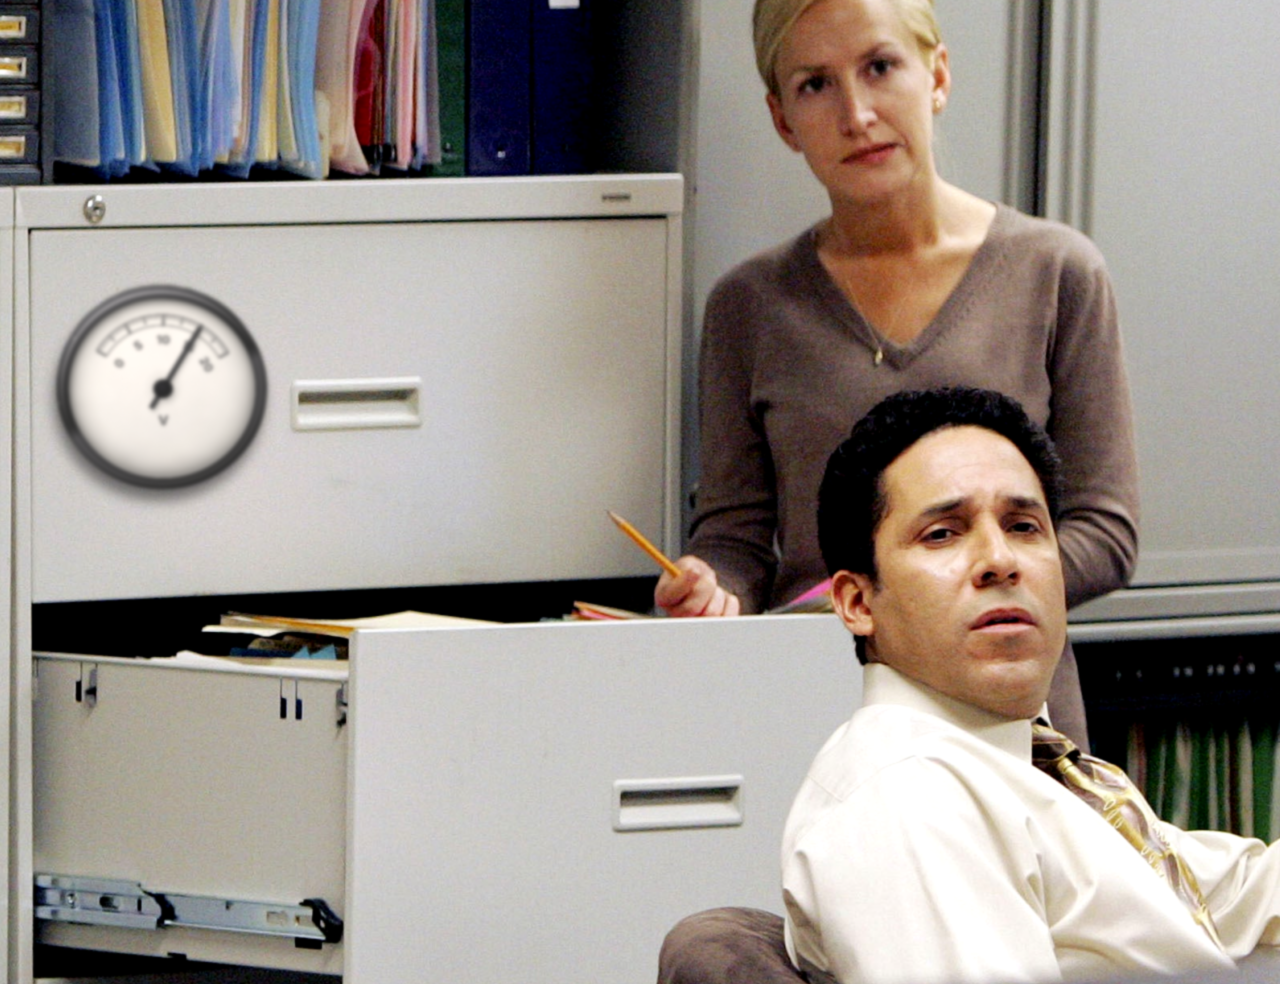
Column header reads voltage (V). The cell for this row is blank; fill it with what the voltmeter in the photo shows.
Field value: 15 V
